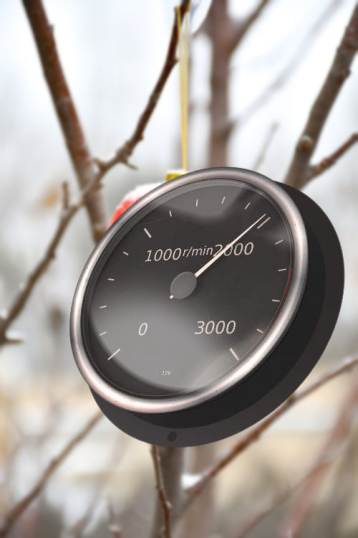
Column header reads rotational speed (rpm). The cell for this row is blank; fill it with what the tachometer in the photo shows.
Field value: 2000 rpm
